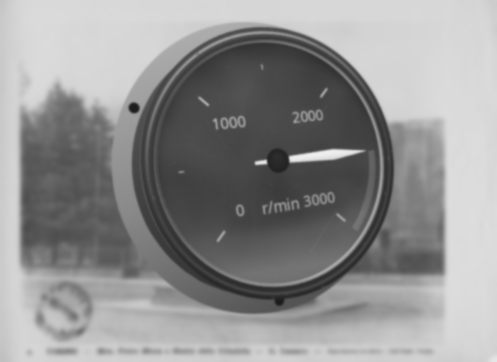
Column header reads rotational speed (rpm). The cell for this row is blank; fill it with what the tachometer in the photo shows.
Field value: 2500 rpm
